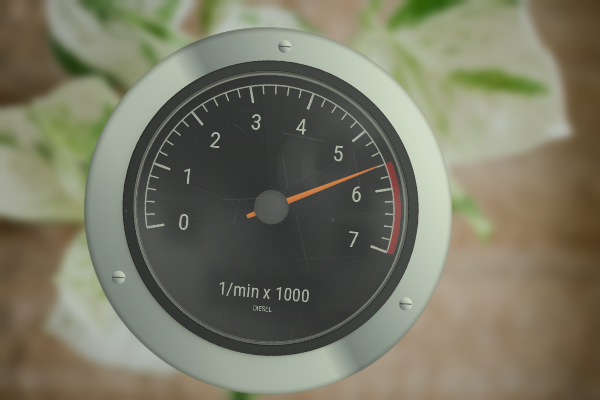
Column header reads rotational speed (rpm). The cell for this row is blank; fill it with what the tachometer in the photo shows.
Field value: 5600 rpm
